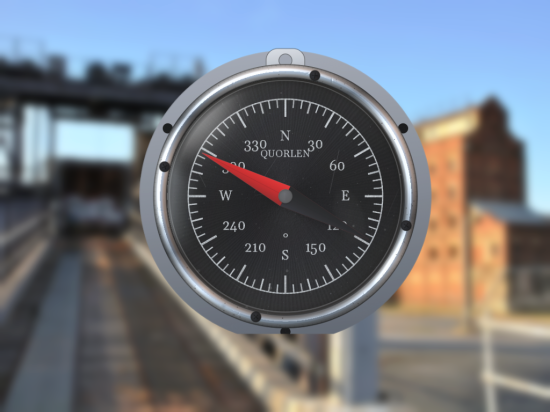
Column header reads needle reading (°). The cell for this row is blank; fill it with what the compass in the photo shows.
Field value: 297.5 °
